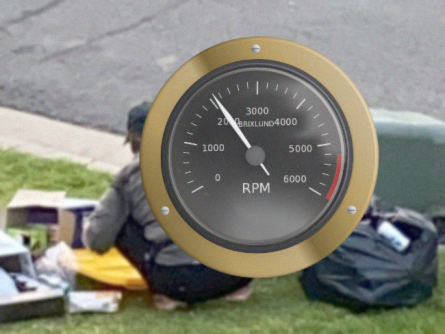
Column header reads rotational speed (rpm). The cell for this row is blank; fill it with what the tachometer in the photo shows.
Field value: 2100 rpm
